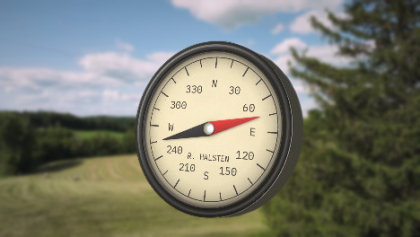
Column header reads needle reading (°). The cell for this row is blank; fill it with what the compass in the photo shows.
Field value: 75 °
